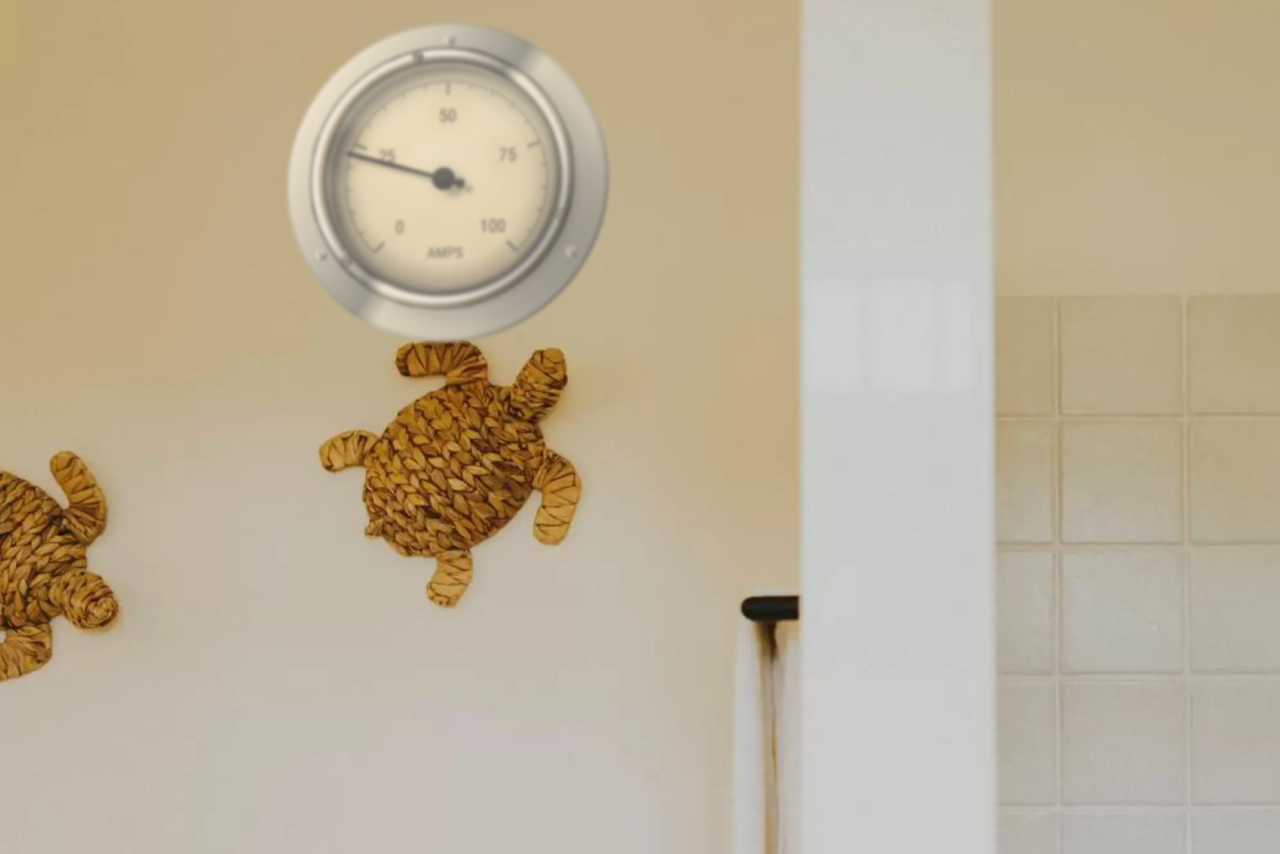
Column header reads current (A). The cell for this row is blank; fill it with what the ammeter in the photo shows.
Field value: 22.5 A
